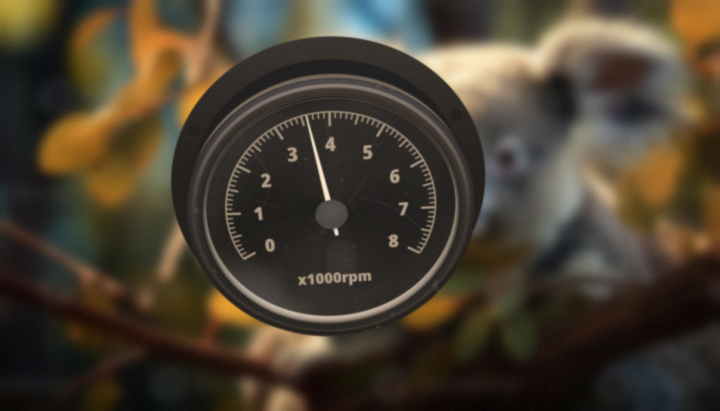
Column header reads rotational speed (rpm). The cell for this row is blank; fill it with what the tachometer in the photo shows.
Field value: 3600 rpm
